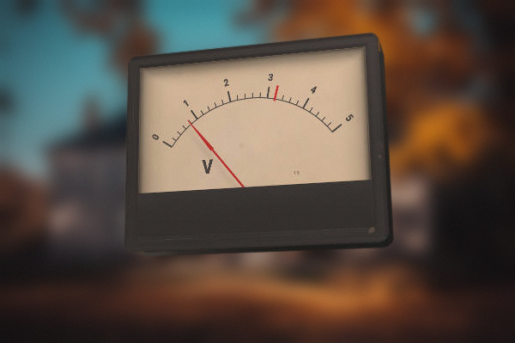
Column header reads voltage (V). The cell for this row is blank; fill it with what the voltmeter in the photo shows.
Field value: 0.8 V
